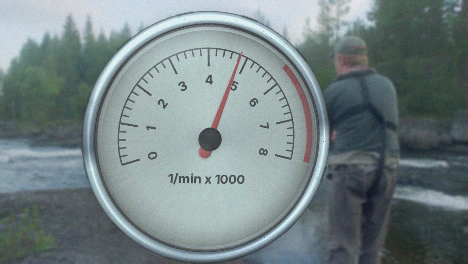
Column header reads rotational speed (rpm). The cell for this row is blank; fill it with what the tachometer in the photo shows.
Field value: 4800 rpm
